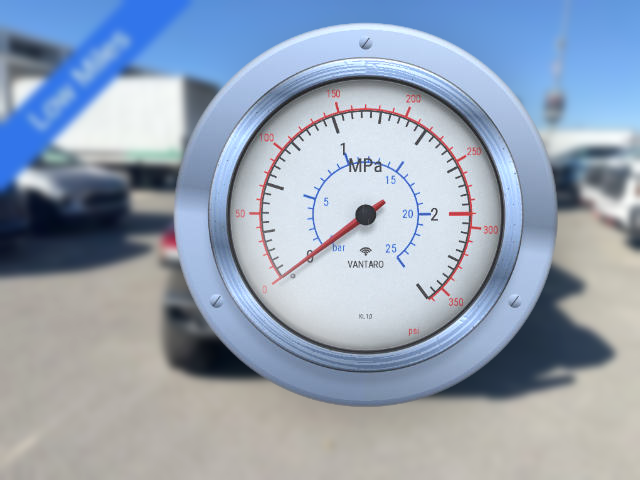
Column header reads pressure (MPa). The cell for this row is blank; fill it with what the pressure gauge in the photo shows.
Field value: 0 MPa
